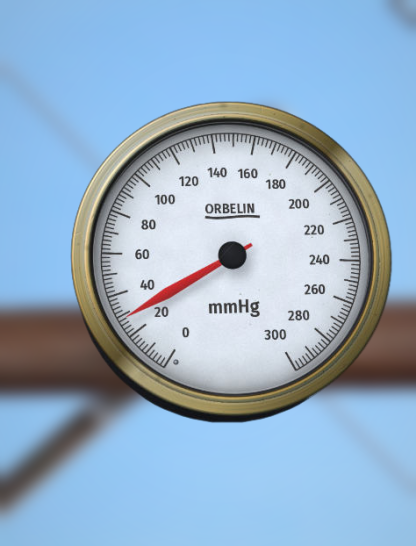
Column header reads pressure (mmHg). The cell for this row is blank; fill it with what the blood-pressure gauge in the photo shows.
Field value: 28 mmHg
